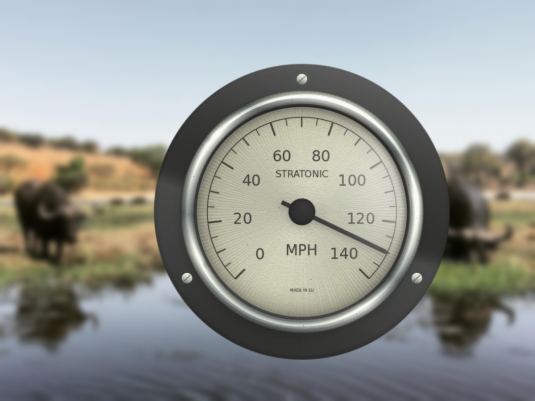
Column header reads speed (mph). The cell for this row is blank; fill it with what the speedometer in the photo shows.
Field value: 130 mph
